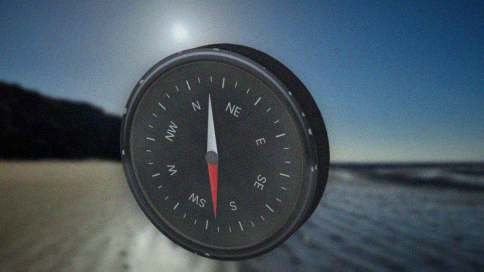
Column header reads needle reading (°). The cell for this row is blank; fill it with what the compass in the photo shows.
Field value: 200 °
